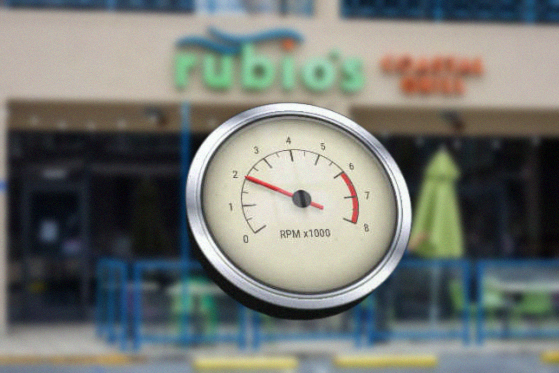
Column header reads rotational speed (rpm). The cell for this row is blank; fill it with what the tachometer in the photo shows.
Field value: 2000 rpm
